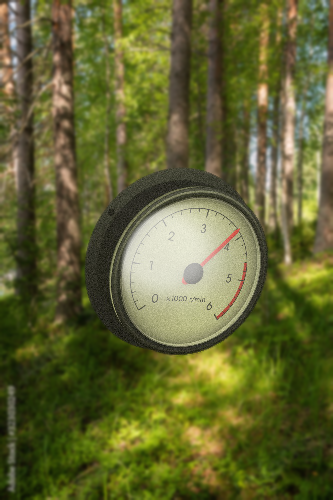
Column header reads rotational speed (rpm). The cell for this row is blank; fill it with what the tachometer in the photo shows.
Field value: 3800 rpm
